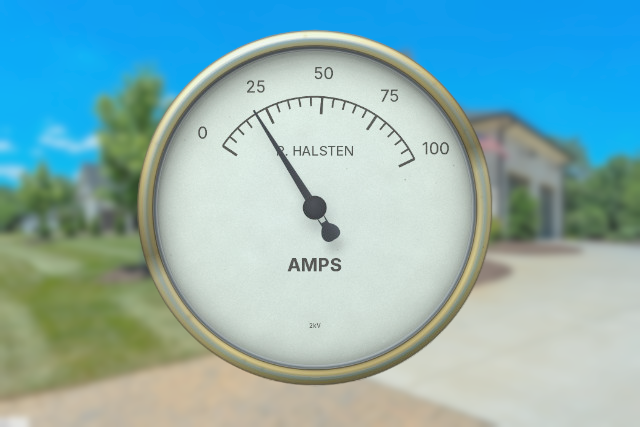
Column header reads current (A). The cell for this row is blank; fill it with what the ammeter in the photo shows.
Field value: 20 A
